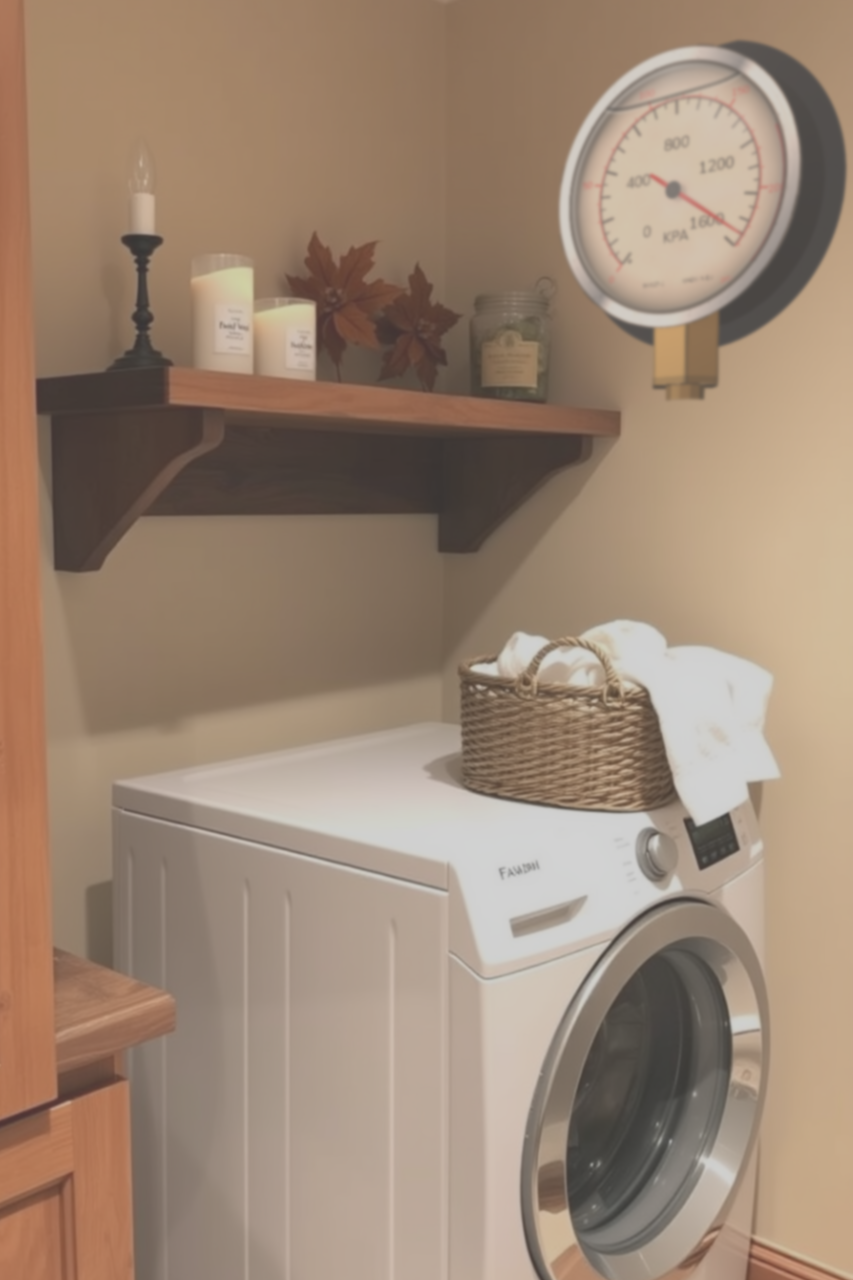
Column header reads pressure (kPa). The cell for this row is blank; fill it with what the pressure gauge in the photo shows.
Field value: 1550 kPa
